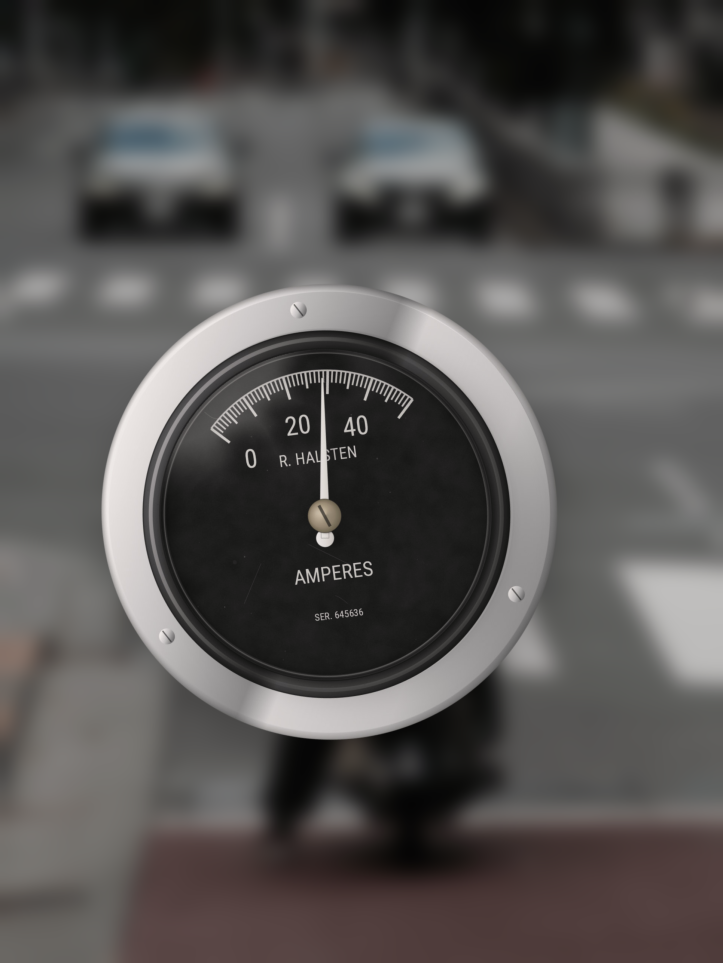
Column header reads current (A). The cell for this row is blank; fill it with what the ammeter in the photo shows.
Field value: 29 A
